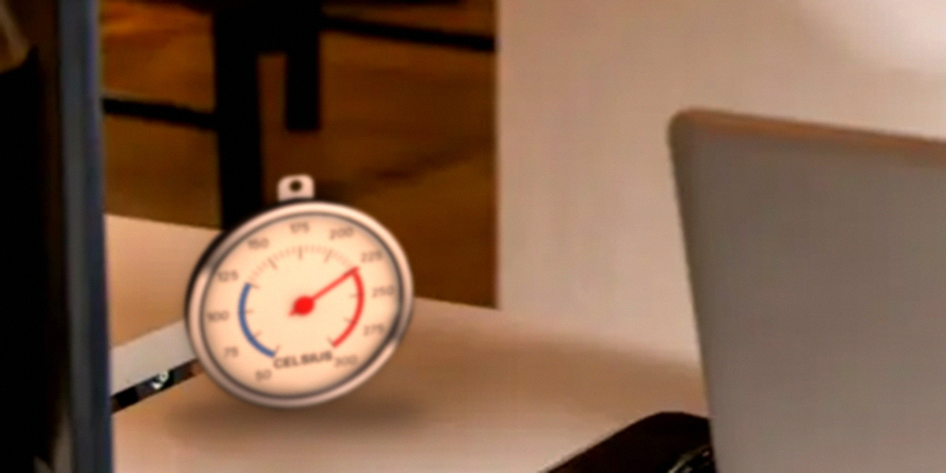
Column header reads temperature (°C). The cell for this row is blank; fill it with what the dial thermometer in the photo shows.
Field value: 225 °C
